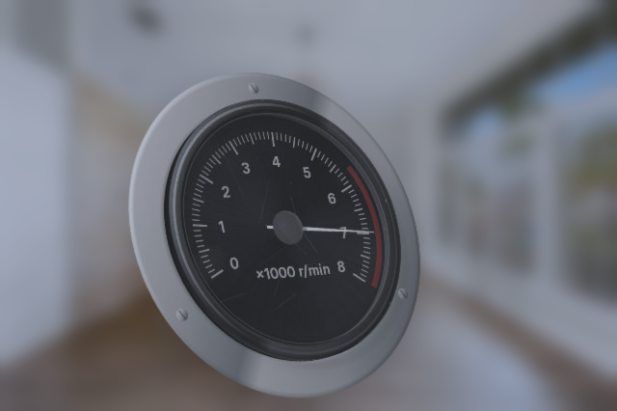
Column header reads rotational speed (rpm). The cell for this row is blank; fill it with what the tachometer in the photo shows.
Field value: 7000 rpm
